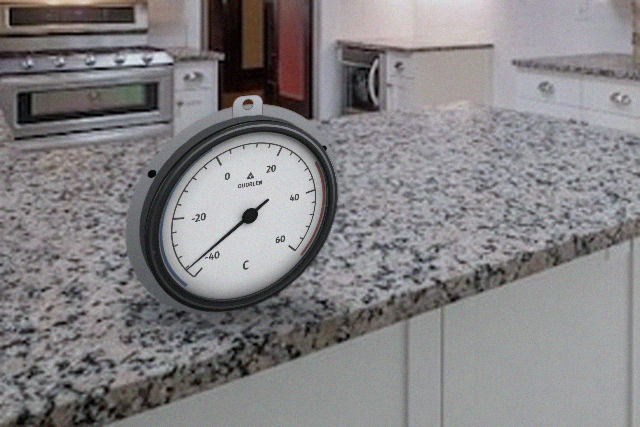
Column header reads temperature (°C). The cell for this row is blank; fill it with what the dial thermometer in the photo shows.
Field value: -36 °C
